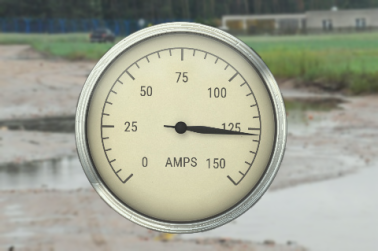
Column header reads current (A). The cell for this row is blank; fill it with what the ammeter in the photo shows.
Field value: 127.5 A
